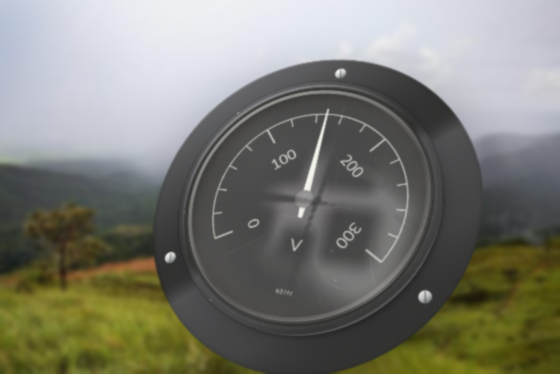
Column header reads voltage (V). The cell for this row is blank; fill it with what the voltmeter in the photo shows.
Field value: 150 V
